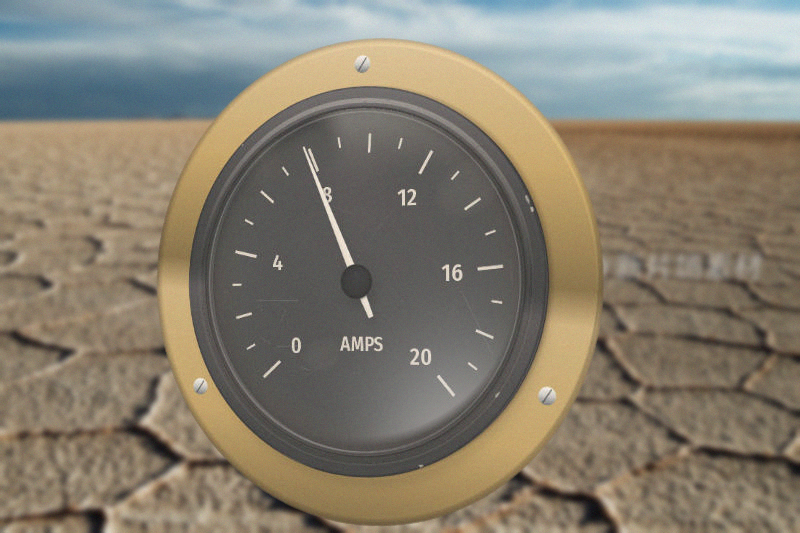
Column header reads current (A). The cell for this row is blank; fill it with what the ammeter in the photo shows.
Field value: 8 A
